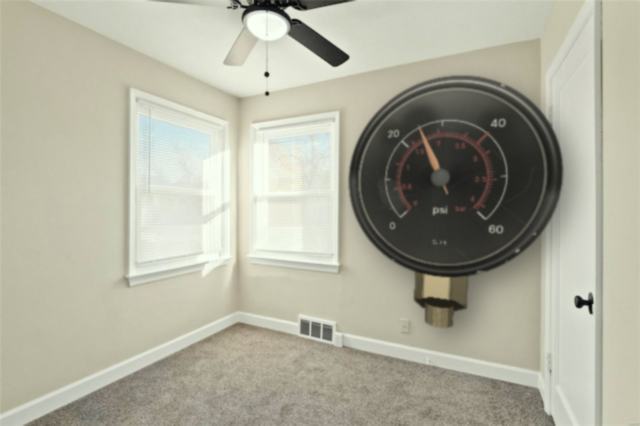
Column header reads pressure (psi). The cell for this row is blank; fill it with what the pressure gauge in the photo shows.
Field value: 25 psi
